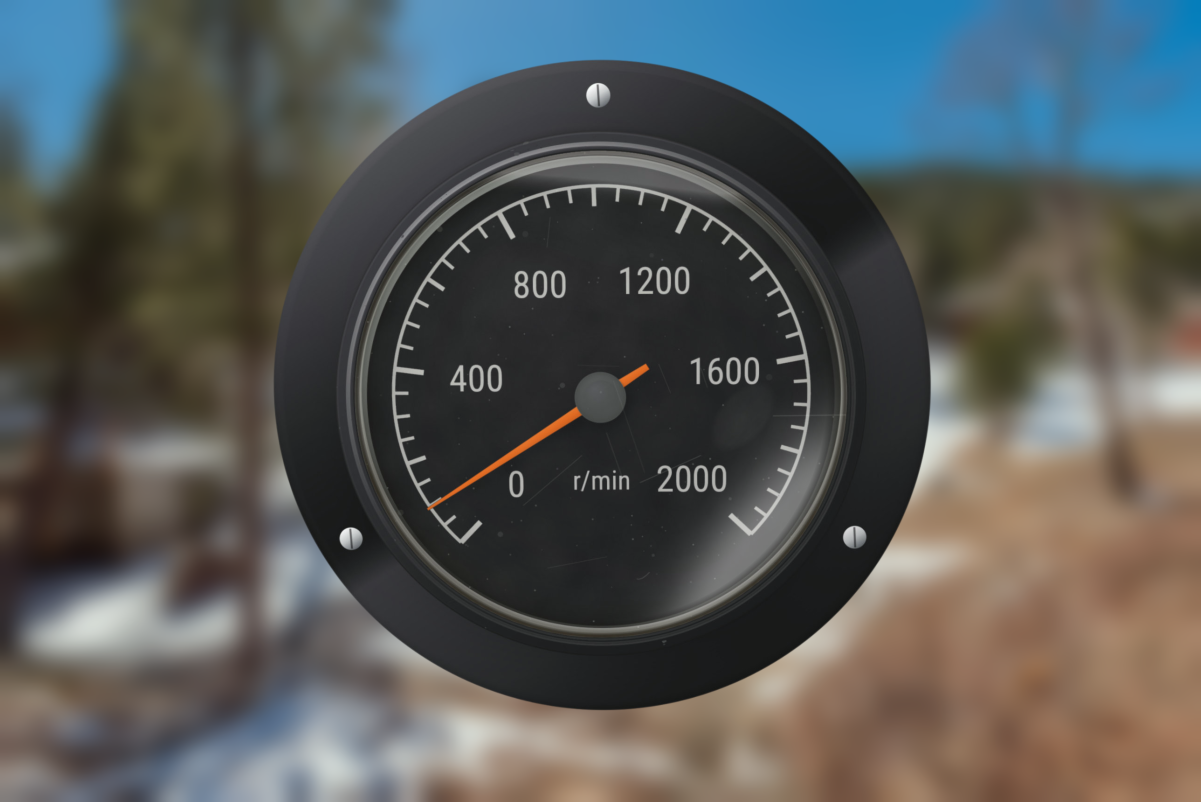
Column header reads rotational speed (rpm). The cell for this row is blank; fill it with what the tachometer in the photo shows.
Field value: 100 rpm
